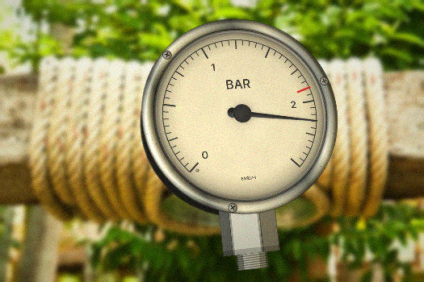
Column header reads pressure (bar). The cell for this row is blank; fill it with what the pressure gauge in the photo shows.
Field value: 2.15 bar
